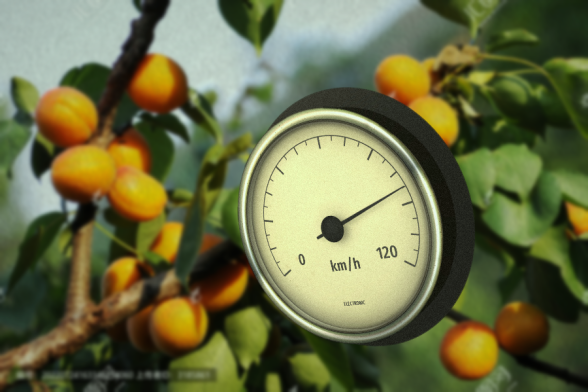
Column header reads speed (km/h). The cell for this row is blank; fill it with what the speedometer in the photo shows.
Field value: 95 km/h
